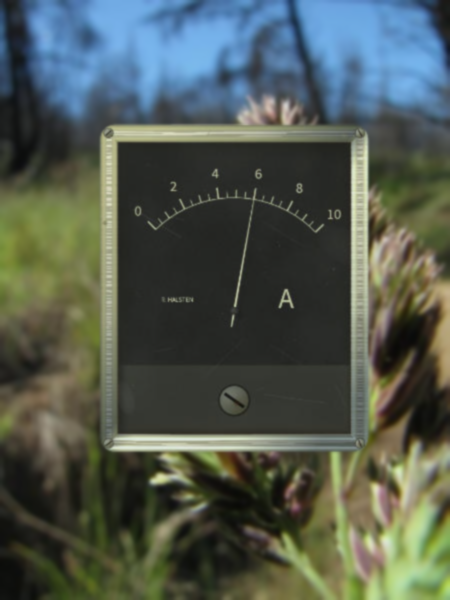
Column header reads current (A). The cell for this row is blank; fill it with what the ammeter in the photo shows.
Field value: 6 A
